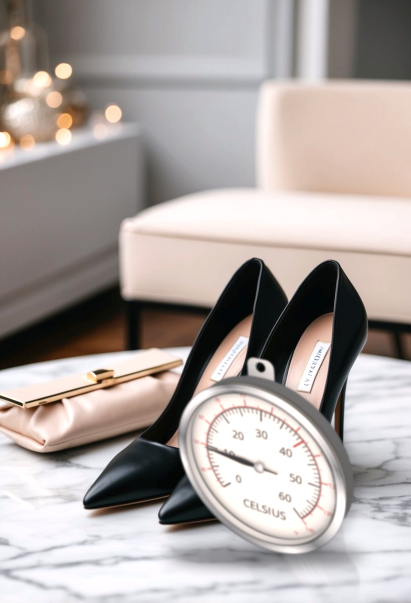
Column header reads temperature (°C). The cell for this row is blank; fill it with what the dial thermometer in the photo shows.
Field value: 10 °C
